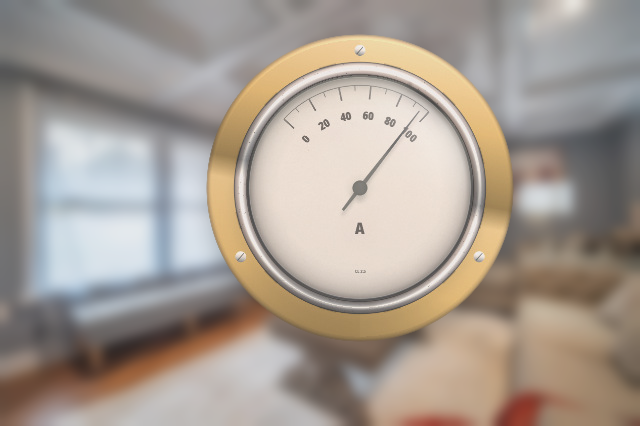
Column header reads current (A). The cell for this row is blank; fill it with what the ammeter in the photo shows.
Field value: 95 A
